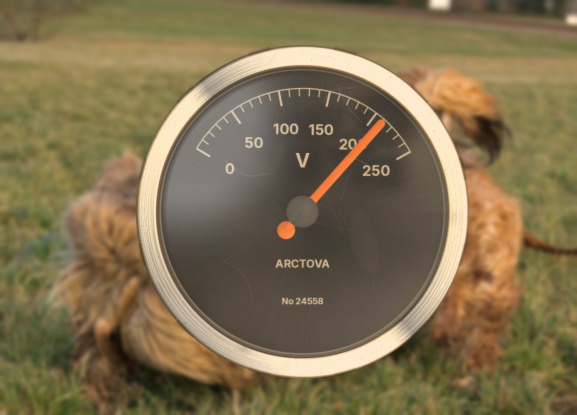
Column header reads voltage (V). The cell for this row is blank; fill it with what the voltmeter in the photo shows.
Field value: 210 V
